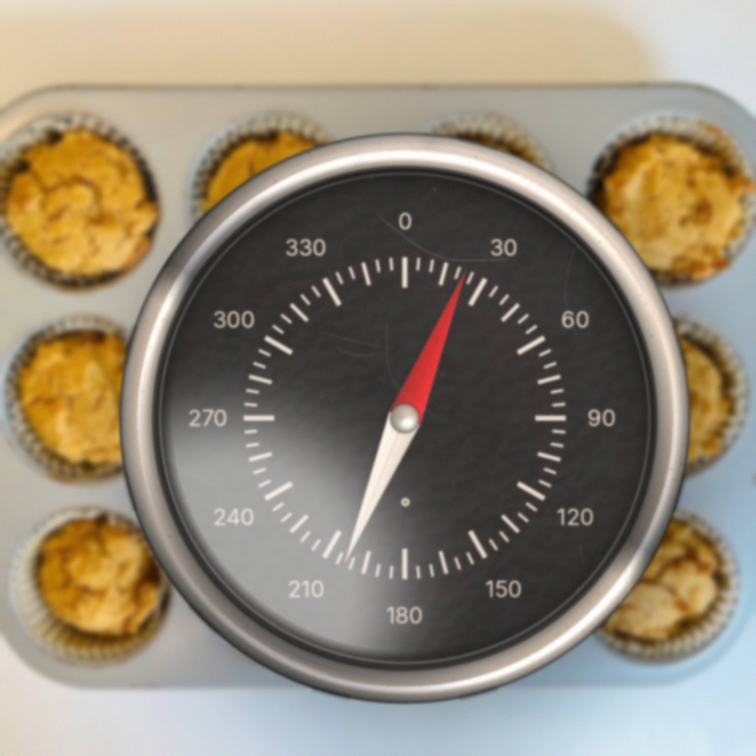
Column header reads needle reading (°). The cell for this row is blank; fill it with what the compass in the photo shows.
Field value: 22.5 °
